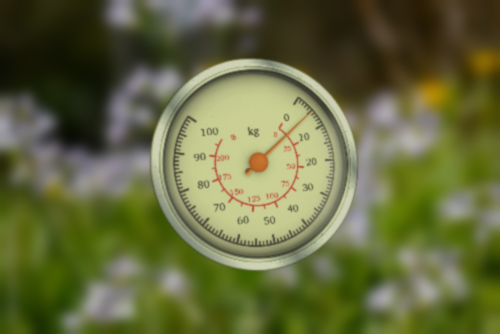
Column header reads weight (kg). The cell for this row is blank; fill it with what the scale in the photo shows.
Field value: 5 kg
